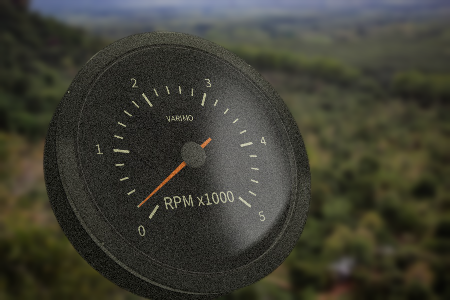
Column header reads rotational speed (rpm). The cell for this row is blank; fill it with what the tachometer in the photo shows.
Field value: 200 rpm
